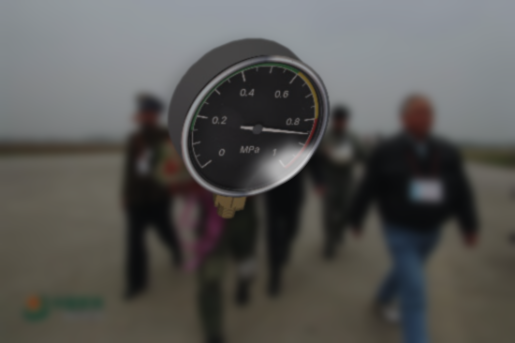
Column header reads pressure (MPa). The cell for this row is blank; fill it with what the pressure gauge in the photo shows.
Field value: 0.85 MPa
